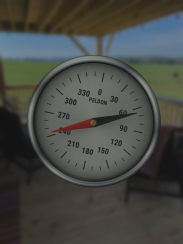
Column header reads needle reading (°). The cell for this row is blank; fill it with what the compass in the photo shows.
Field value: 245 °
